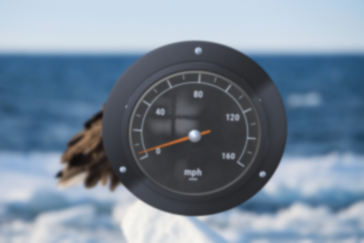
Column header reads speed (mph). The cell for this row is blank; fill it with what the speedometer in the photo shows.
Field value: 5 mph
